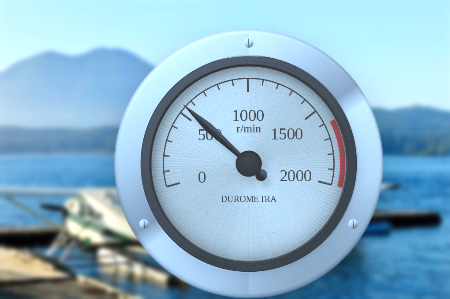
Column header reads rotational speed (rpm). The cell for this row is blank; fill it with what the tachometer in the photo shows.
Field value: 550 rpm
